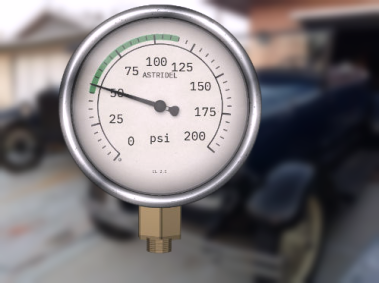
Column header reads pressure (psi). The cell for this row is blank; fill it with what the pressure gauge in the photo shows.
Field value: 50 psi
